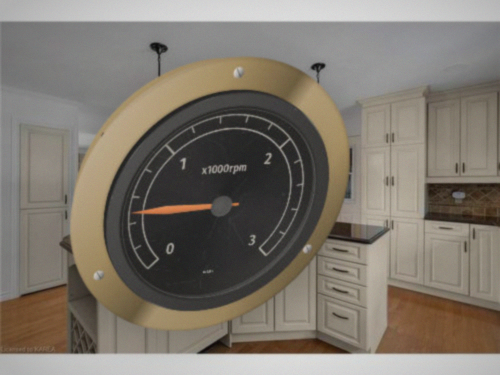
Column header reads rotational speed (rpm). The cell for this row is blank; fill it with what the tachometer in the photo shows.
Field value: 500 rpm
